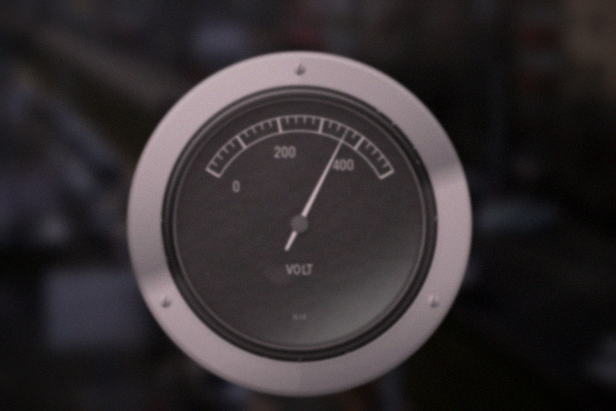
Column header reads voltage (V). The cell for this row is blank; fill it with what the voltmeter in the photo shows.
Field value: 360 V
